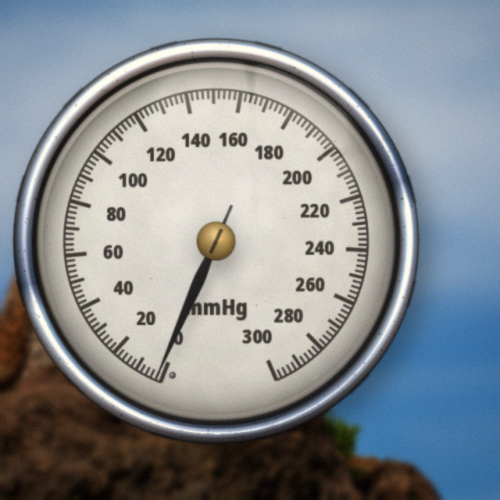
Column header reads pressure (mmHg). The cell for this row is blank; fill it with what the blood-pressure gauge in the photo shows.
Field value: 2 mmHg
